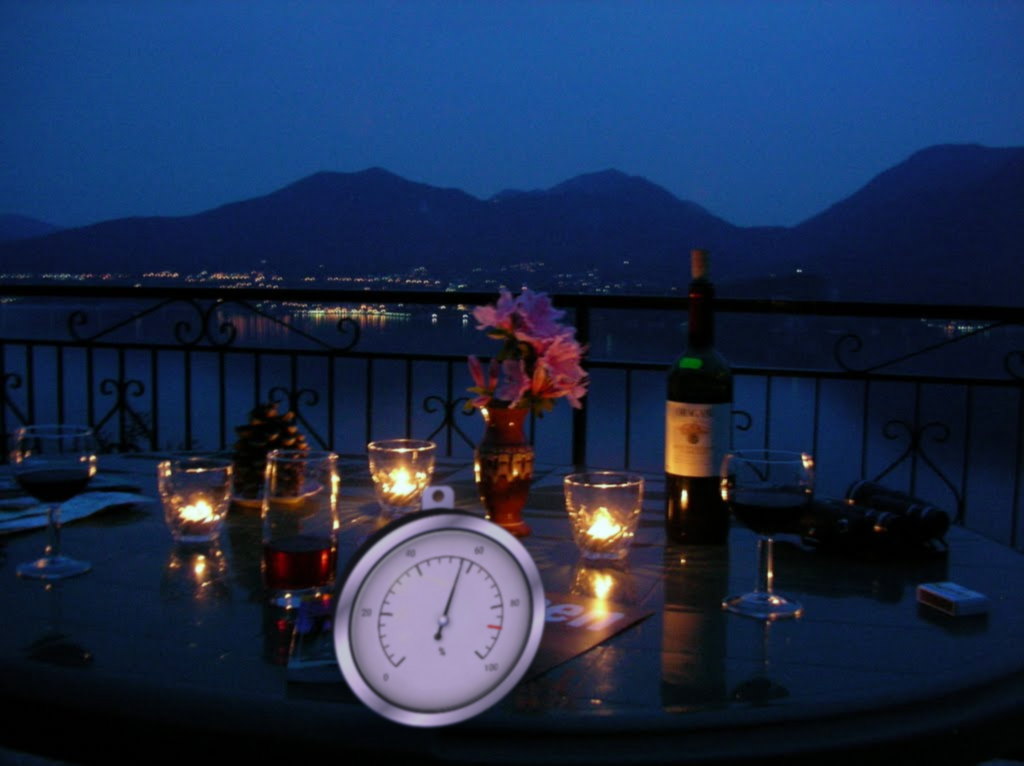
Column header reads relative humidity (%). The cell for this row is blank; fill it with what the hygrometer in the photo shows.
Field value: 56 %
